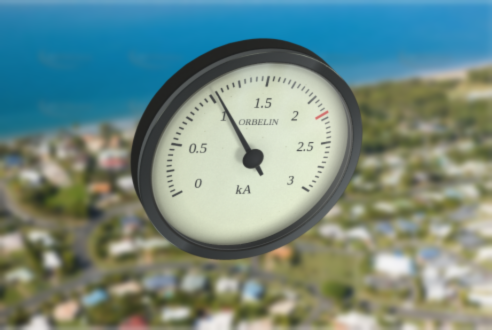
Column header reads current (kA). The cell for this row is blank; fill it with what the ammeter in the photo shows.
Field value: 1.05 kA
